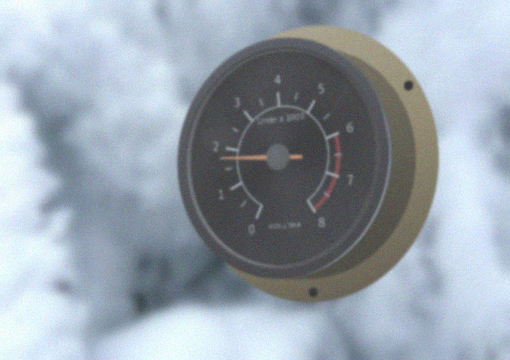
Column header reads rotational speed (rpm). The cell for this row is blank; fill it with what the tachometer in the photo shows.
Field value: 1750 rpm
